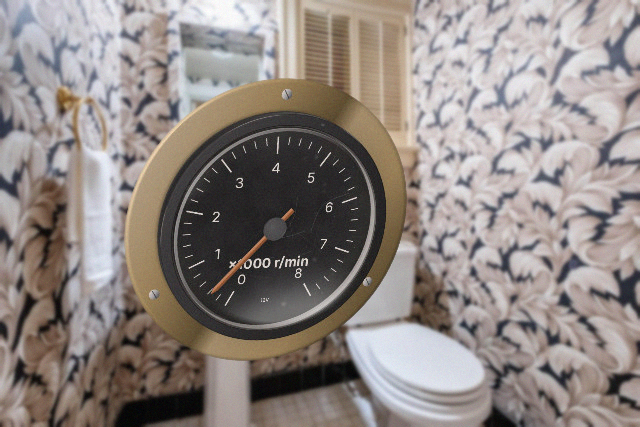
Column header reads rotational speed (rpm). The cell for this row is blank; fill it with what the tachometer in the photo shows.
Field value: 400 rpm
